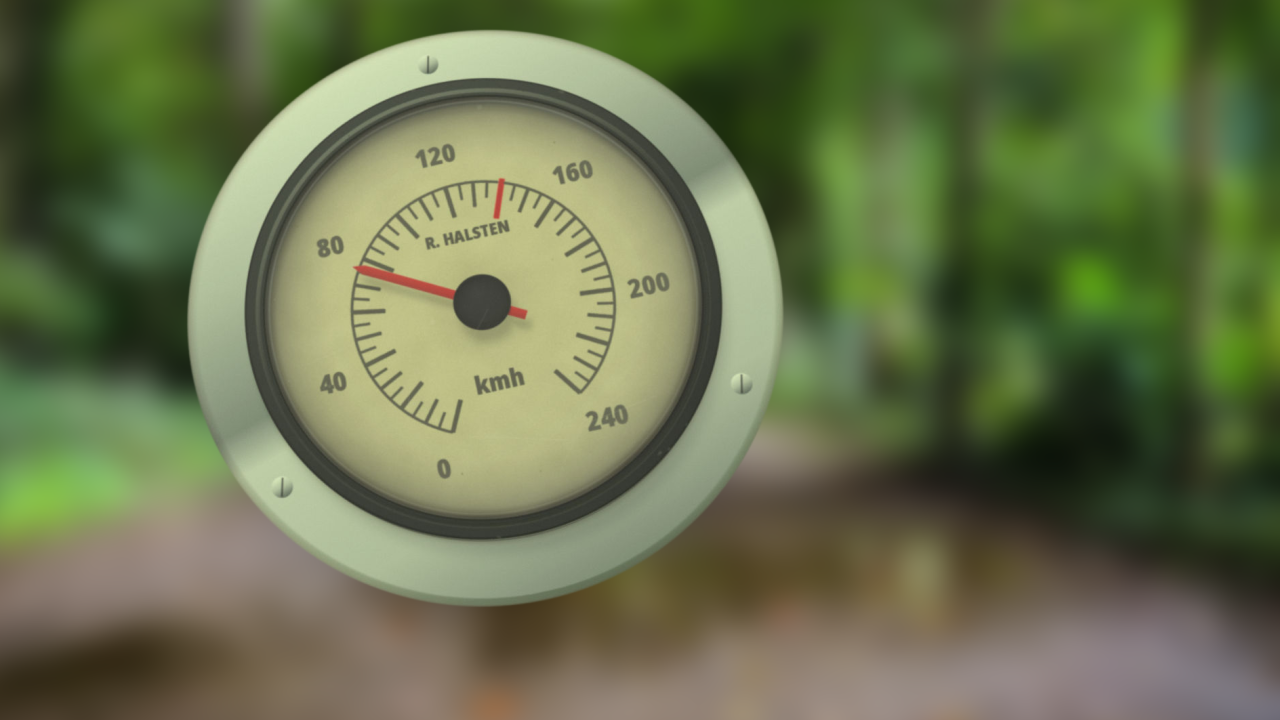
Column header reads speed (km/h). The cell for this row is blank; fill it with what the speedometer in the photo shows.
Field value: 75 km/h
